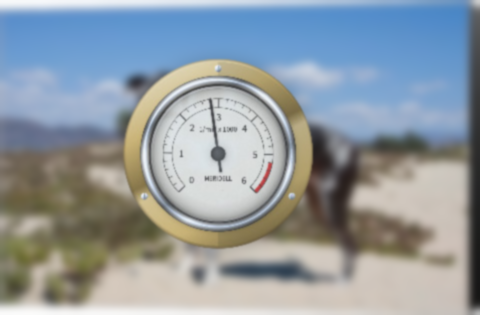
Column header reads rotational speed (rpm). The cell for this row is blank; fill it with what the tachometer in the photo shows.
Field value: 2800 rpm
